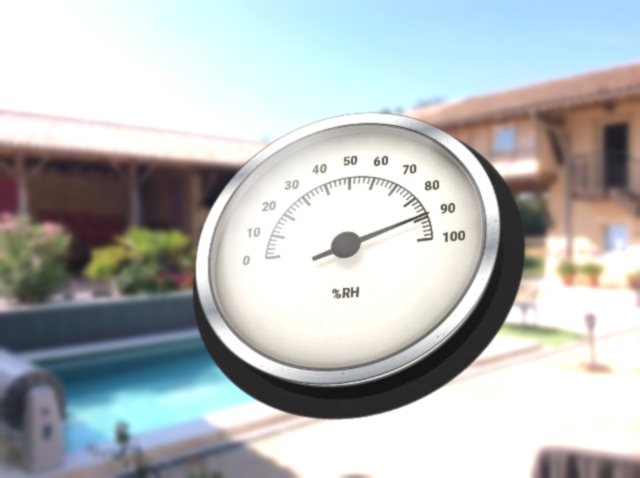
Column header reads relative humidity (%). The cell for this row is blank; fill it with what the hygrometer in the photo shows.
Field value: 90 %
